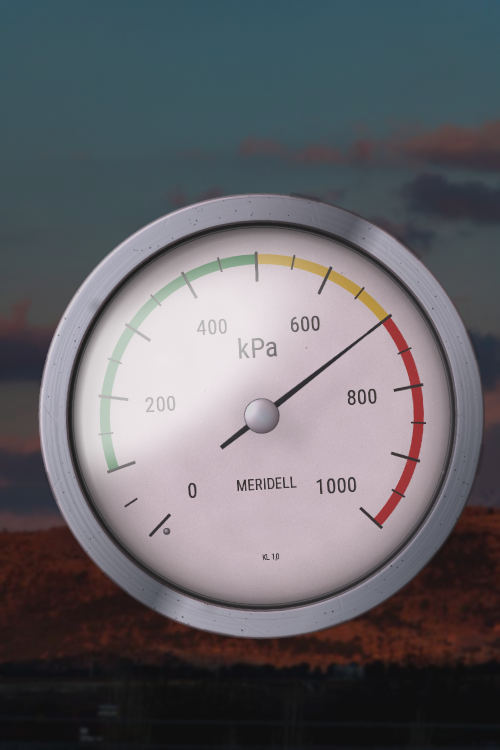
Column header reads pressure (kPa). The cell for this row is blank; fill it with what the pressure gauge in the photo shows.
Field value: 700 kPa
